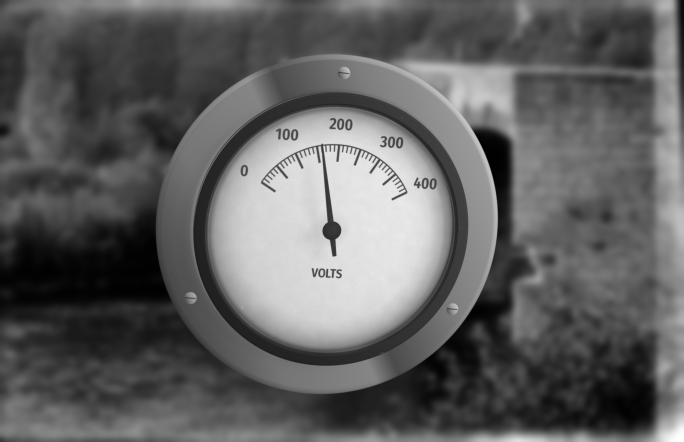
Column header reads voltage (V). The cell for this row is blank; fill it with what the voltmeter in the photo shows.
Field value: 160 V
